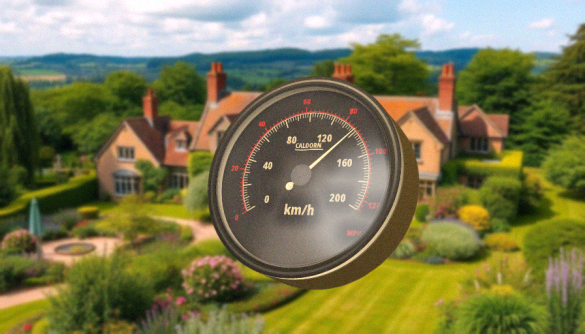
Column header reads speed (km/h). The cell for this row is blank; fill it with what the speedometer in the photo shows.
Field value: 140 km/h
